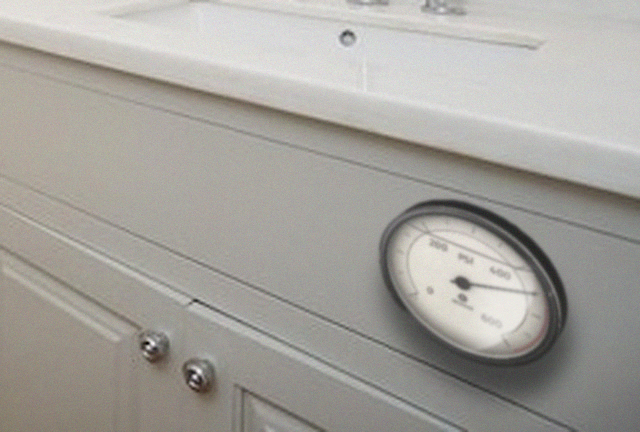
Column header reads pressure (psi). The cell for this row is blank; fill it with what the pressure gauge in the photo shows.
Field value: 450 psi
